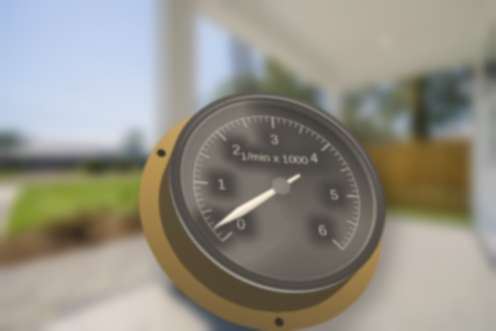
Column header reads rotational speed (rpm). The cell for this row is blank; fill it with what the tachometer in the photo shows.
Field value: 200 rpm
